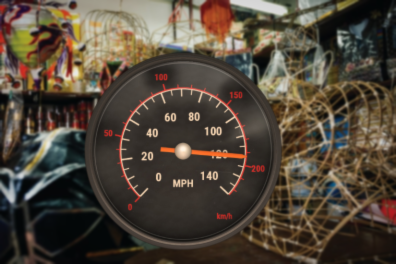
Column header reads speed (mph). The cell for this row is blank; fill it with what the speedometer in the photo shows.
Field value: 120 mph
